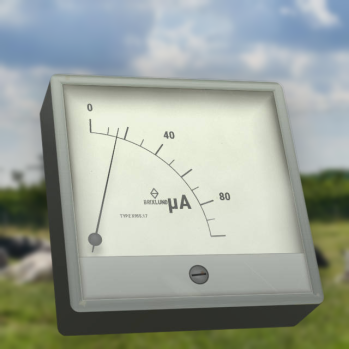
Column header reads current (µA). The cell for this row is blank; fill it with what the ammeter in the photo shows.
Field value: 15 µA
